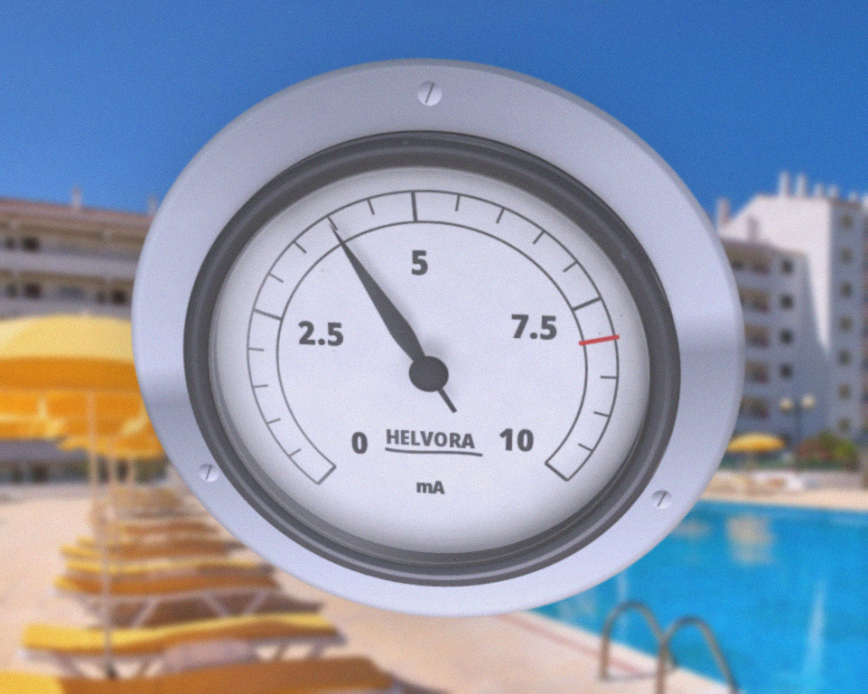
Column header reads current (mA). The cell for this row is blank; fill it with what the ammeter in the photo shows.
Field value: 4 mA
